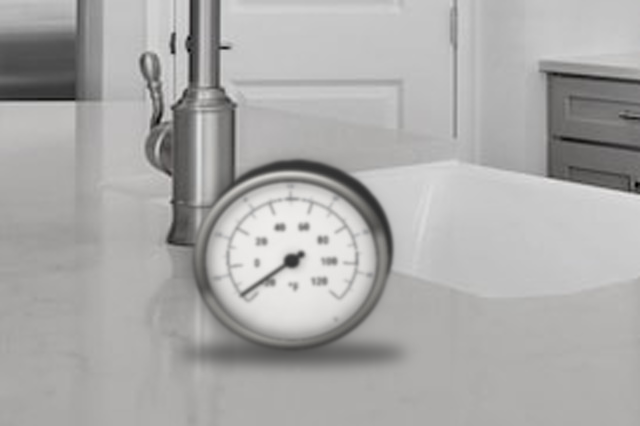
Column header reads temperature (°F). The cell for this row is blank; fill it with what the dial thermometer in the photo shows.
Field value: -15 °F
